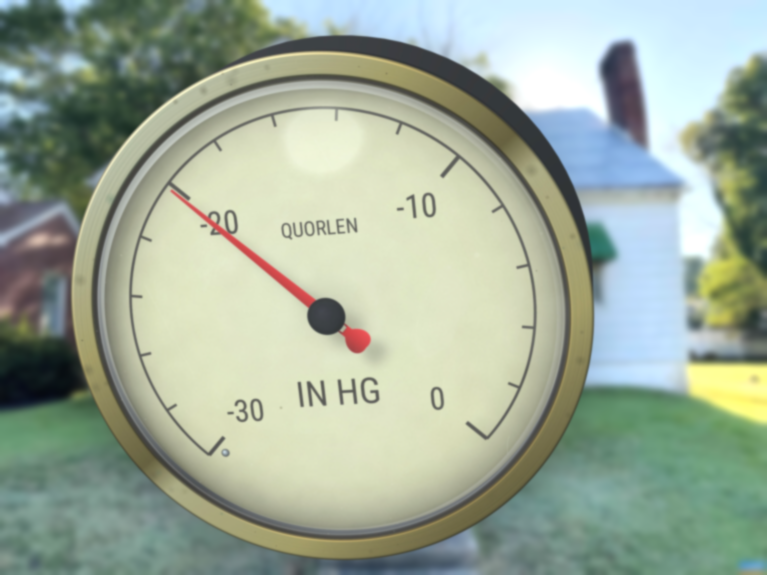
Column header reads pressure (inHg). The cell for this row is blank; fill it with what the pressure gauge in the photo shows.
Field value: -20 inHg
